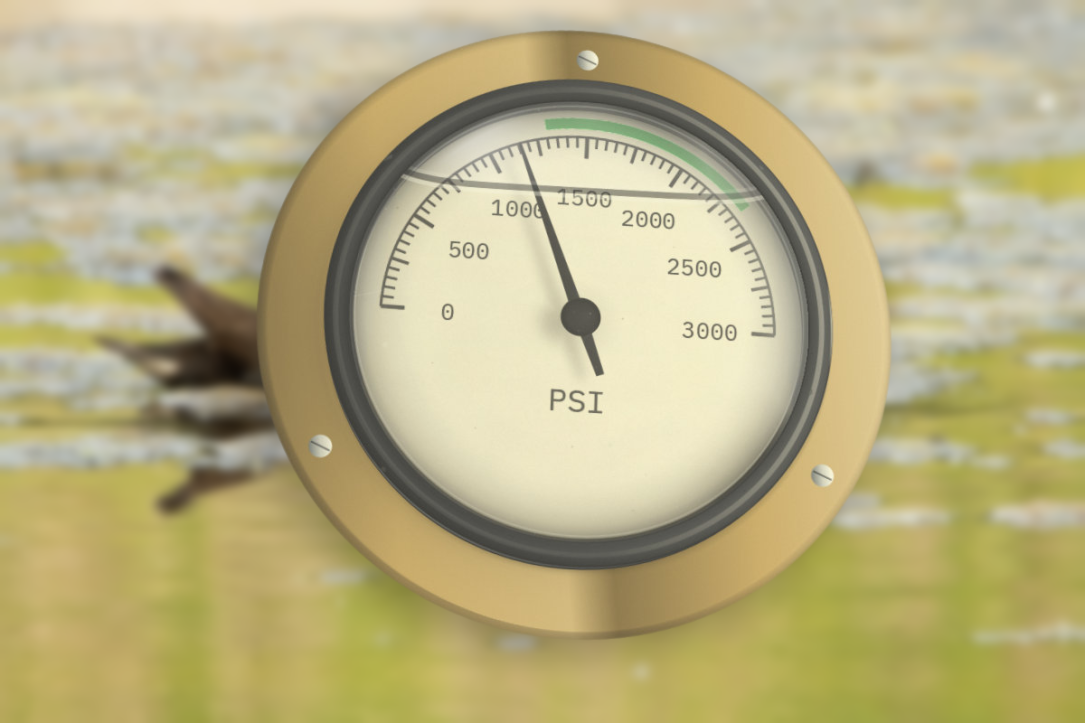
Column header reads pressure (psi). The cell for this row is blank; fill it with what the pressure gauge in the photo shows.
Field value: 1150 psi
